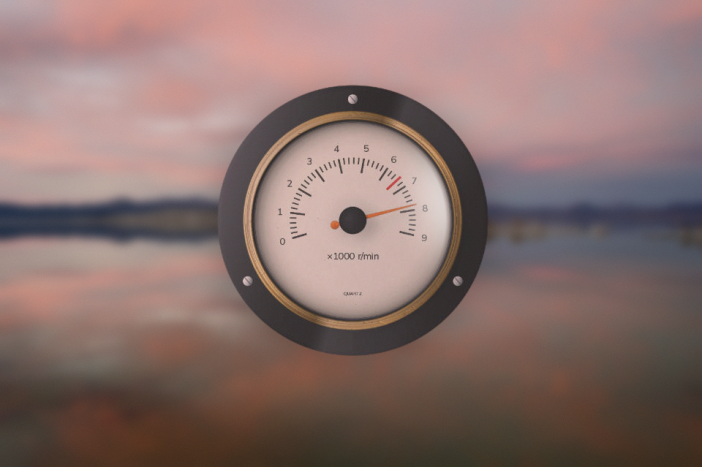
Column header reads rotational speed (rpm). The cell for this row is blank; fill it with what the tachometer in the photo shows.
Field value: 7800 rpm
